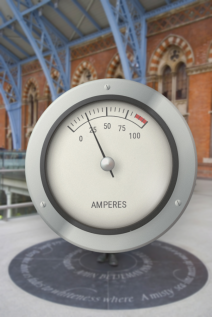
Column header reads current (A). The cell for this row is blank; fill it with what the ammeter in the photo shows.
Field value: 25 A
